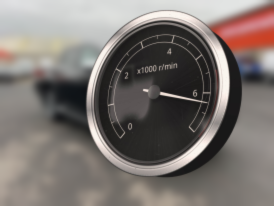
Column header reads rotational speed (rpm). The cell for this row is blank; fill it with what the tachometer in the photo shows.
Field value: 6250 rpm
